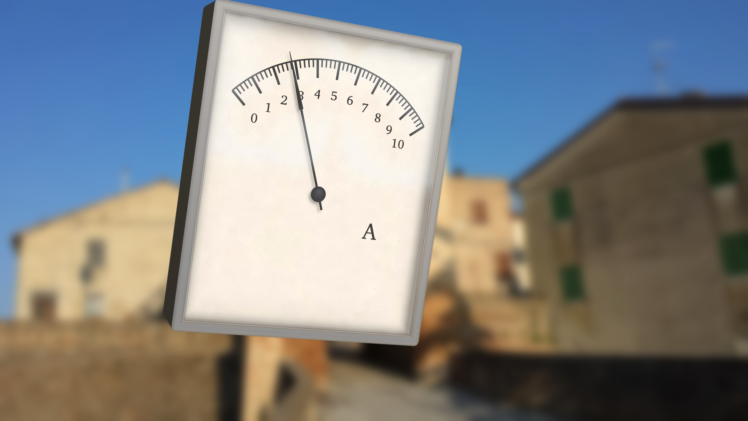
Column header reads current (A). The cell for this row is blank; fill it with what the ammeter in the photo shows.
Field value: 2.8 A
